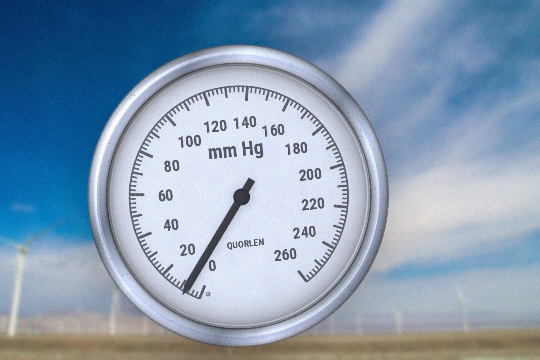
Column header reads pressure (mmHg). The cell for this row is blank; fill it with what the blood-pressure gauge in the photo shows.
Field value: 8 mmHg
